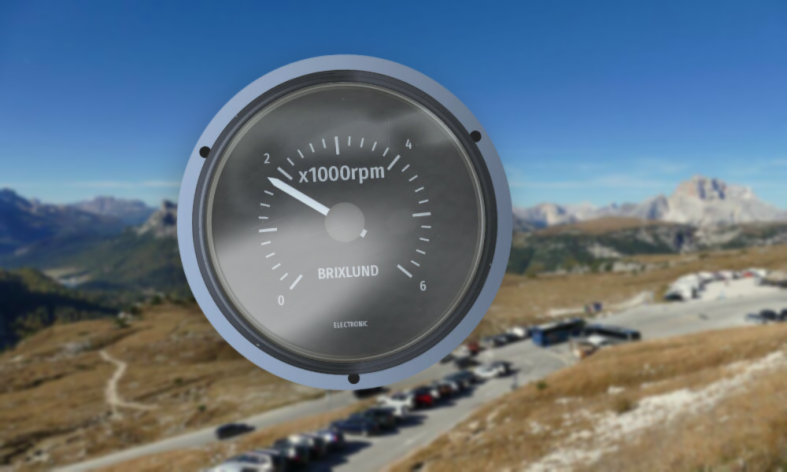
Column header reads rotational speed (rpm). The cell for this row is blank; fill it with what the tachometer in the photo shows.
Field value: 1800 rpm
